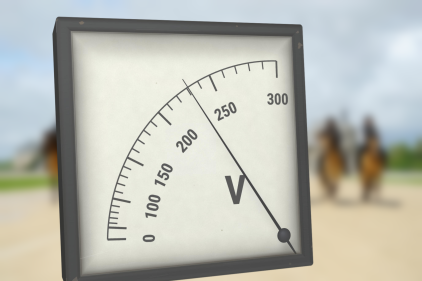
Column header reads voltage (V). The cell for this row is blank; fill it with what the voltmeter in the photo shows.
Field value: 230 V
